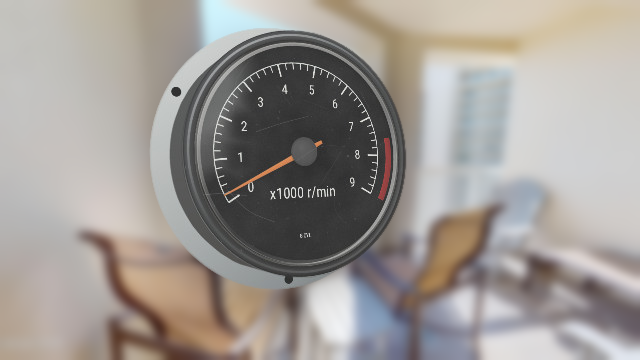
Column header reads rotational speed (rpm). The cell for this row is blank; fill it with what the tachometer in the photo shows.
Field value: 200 rpm
